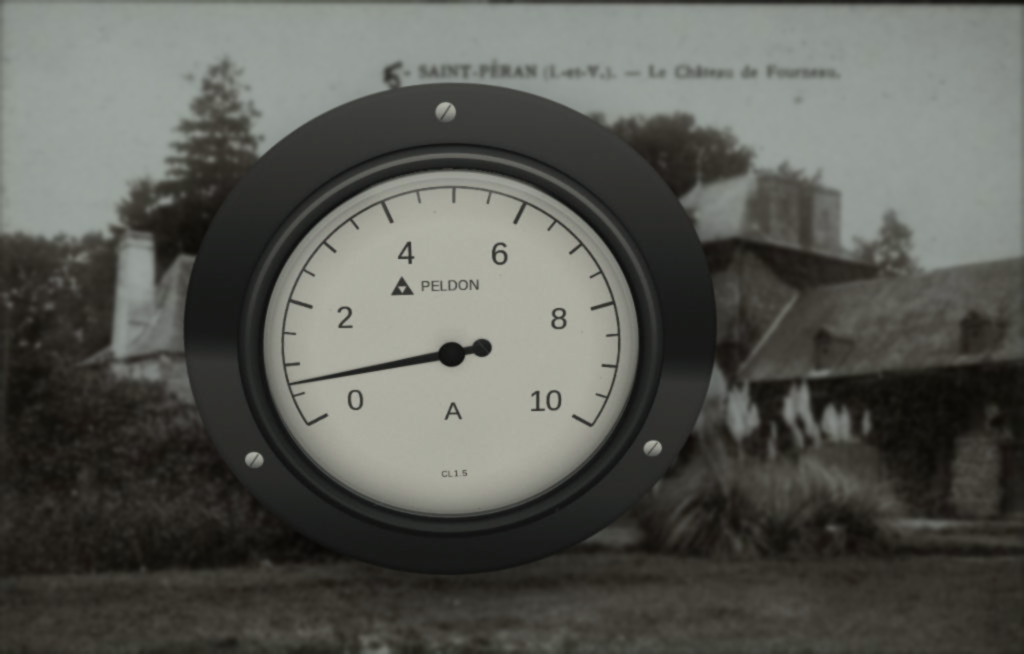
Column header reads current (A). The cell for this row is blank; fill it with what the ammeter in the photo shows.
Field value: 0.75 A
